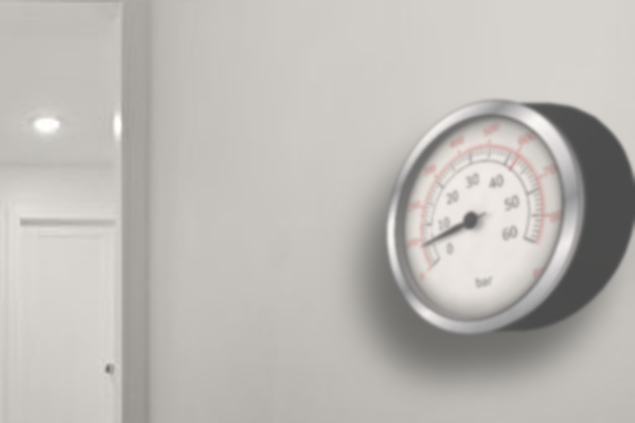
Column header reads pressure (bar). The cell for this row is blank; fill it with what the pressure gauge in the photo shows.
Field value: 5 bar
